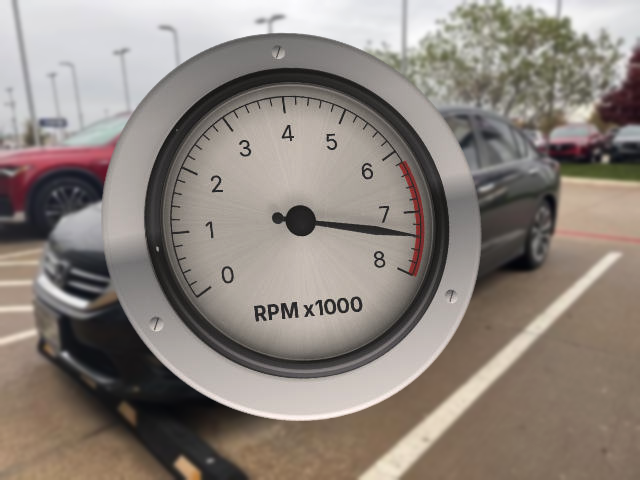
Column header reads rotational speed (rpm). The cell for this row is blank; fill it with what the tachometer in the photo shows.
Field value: 7400 rpm
